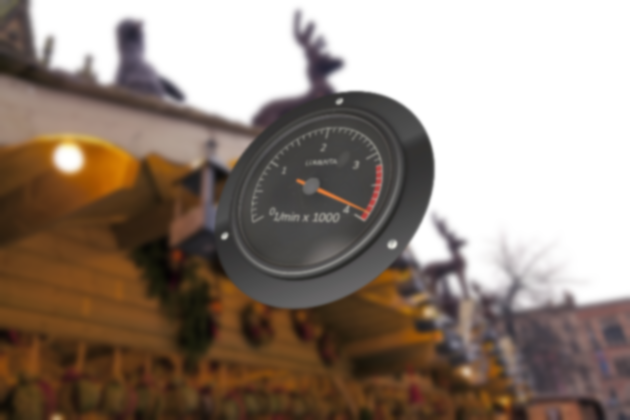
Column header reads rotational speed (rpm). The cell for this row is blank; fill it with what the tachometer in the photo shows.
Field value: 3900 rpm
